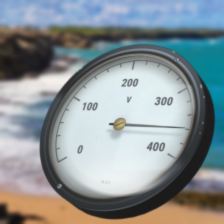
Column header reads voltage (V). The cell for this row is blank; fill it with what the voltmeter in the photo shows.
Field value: 360 V
